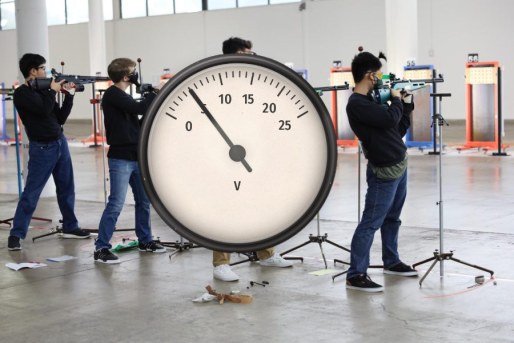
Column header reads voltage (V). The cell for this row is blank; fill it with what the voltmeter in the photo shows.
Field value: 5 V
